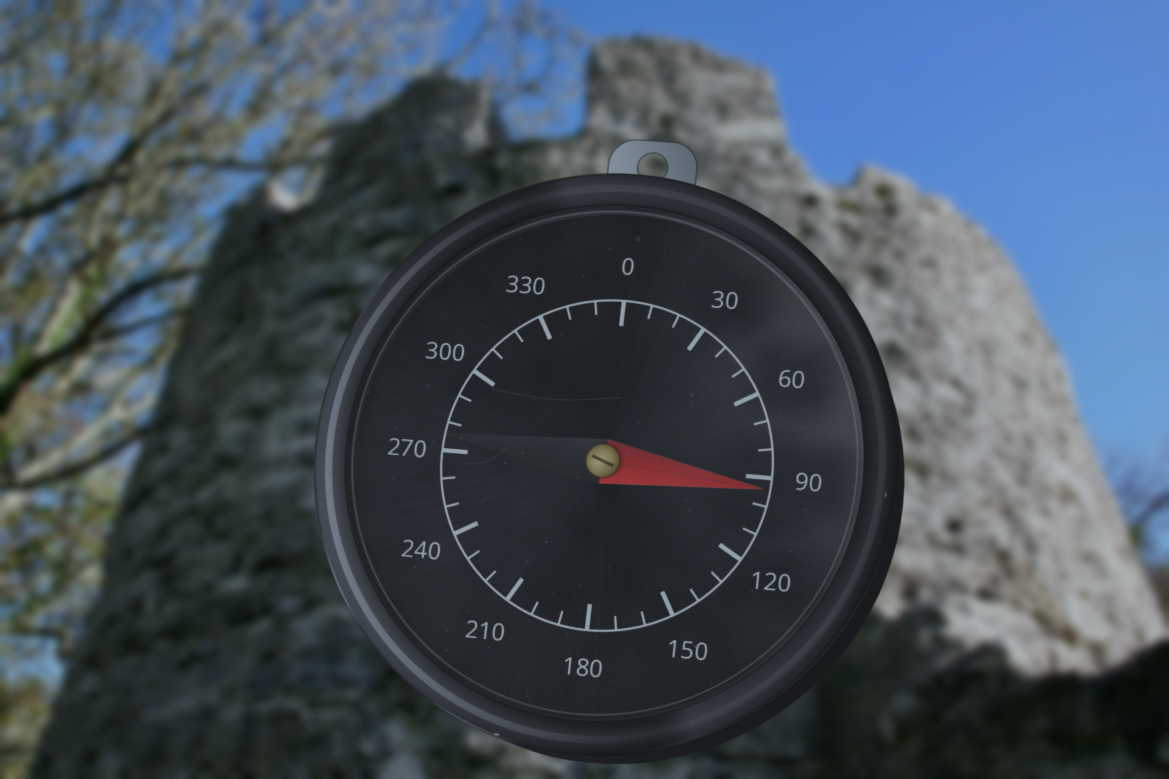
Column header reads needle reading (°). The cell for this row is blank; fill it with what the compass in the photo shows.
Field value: 95 °
